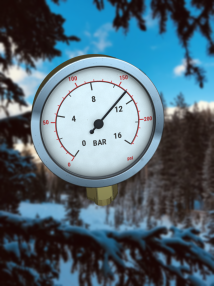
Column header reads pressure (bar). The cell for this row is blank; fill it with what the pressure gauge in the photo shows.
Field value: 11 bar
